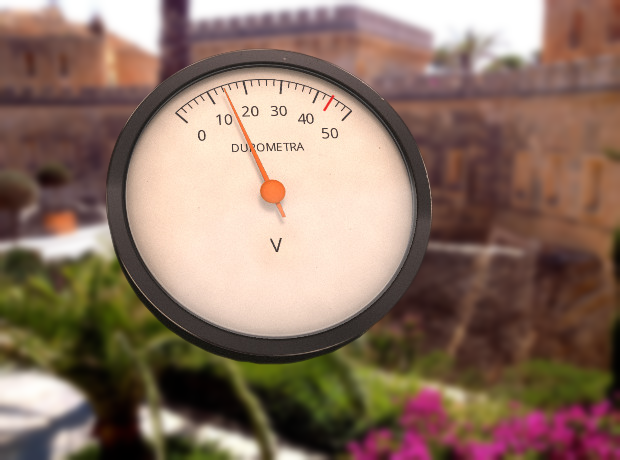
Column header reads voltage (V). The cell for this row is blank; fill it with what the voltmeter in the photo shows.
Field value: 14 V
